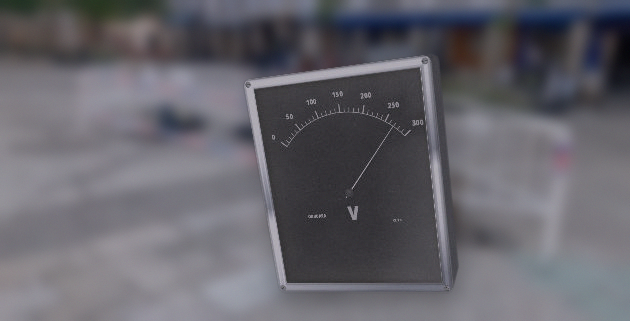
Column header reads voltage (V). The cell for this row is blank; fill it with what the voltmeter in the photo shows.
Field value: 270 V
